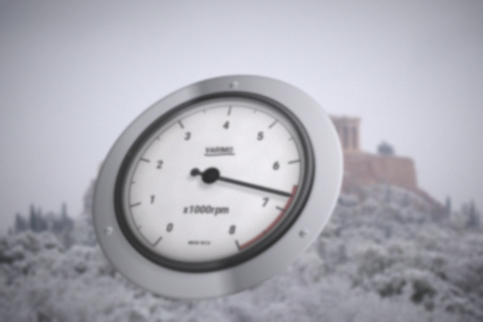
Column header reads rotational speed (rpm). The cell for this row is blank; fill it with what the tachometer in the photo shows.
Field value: 6750 rpm
